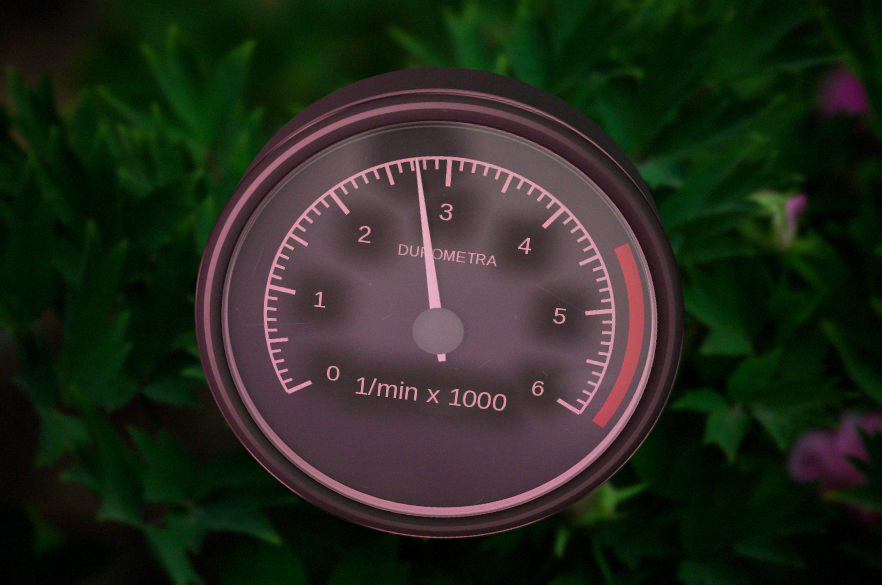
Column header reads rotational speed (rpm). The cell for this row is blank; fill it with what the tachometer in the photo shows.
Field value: 2750 rpm
